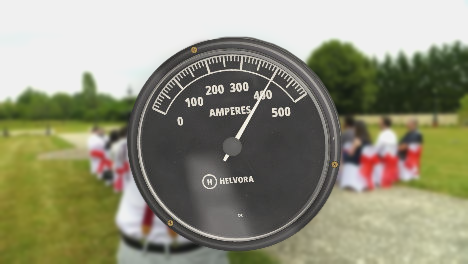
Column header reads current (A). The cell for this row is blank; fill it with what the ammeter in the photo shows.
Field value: 400 A
